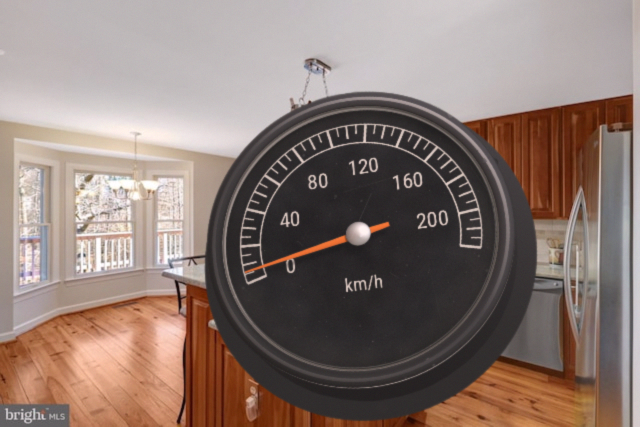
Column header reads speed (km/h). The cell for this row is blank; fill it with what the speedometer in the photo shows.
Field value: 5 km/h
